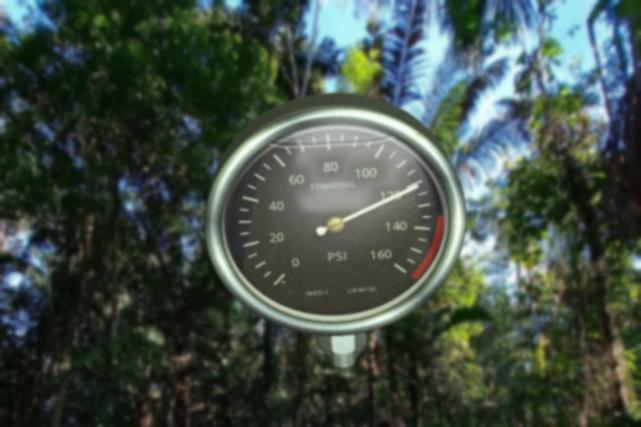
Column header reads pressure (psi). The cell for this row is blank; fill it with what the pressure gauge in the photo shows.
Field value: 120 psi
